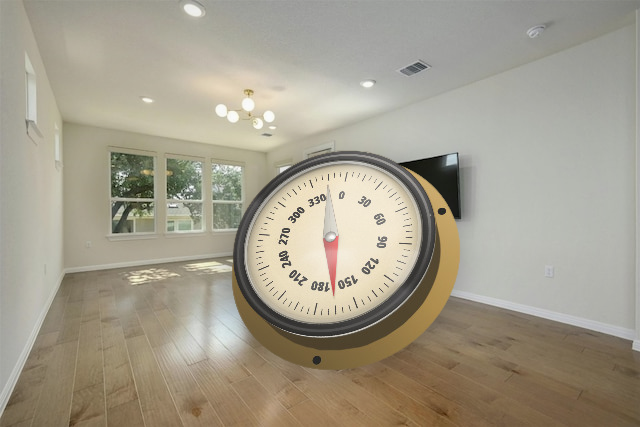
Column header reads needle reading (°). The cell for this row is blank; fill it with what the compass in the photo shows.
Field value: 165 °
